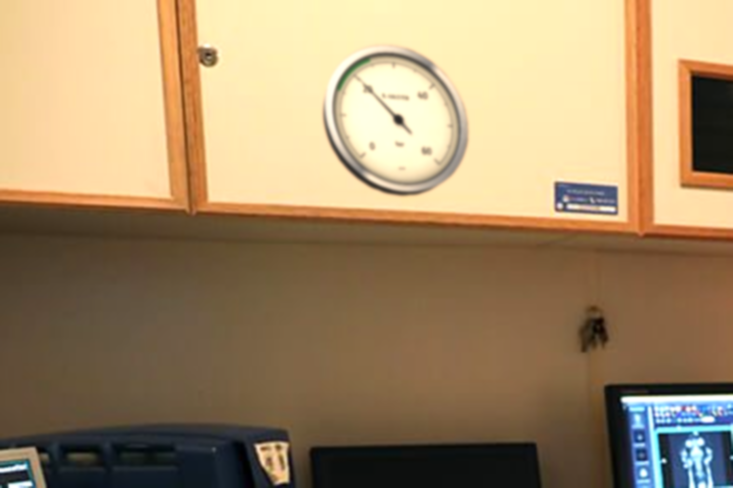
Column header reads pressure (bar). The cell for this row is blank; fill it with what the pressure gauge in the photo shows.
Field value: 20 bar
